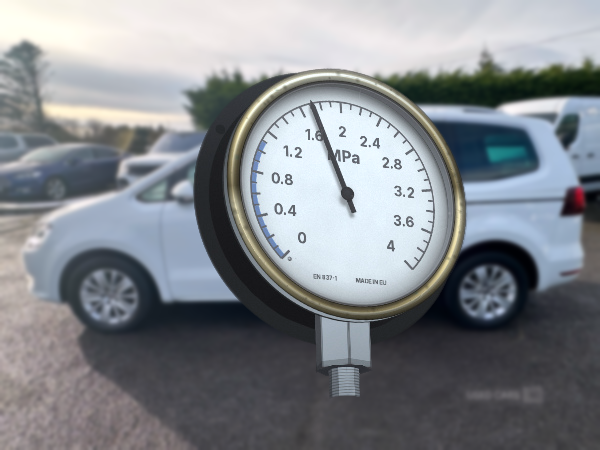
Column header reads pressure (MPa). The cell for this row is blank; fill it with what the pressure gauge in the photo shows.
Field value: 1.7 MPa
